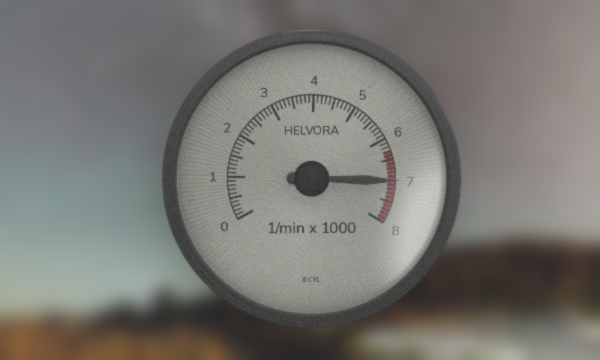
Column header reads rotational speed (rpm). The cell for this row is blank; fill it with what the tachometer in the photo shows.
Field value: 7000 rpm
